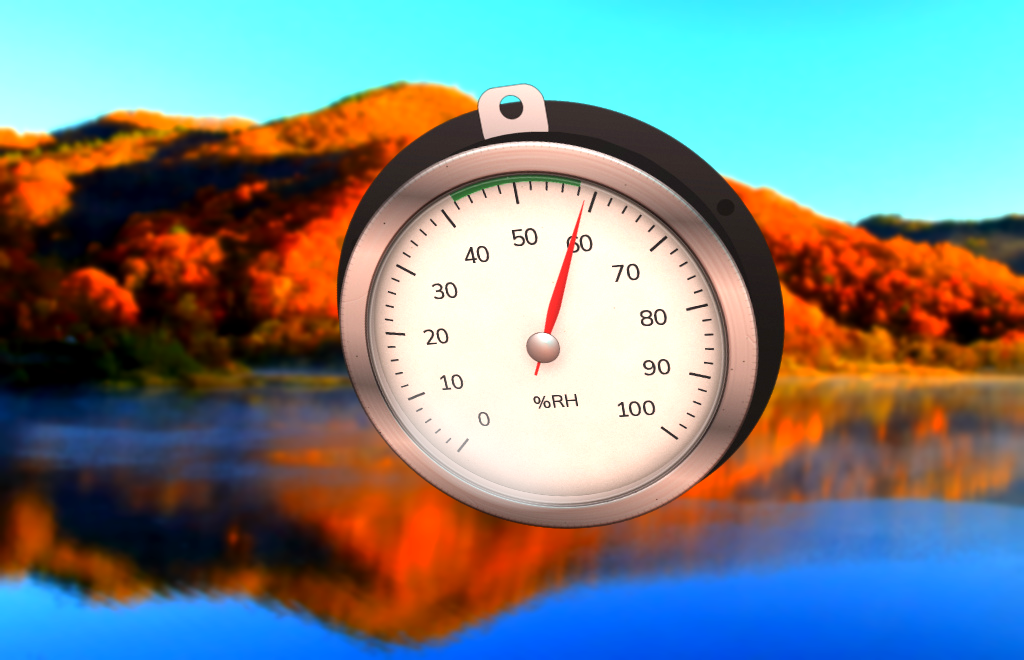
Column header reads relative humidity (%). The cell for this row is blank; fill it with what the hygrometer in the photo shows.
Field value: 59 %
